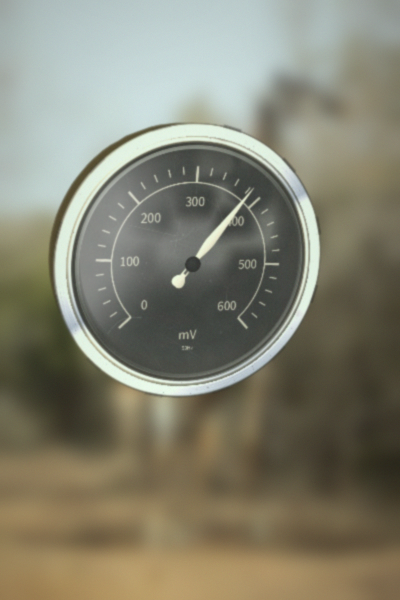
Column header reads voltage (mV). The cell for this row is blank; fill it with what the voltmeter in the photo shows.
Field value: 380 mV
